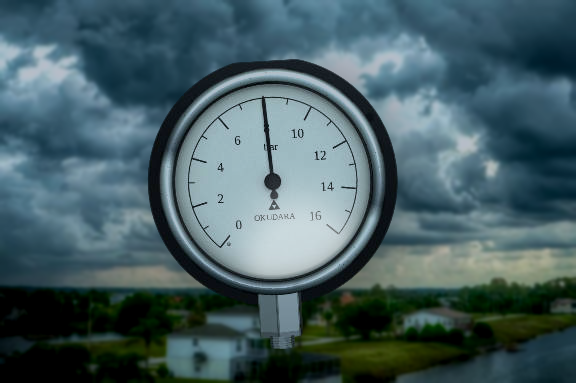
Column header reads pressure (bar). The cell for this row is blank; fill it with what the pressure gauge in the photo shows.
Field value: 8 bar
